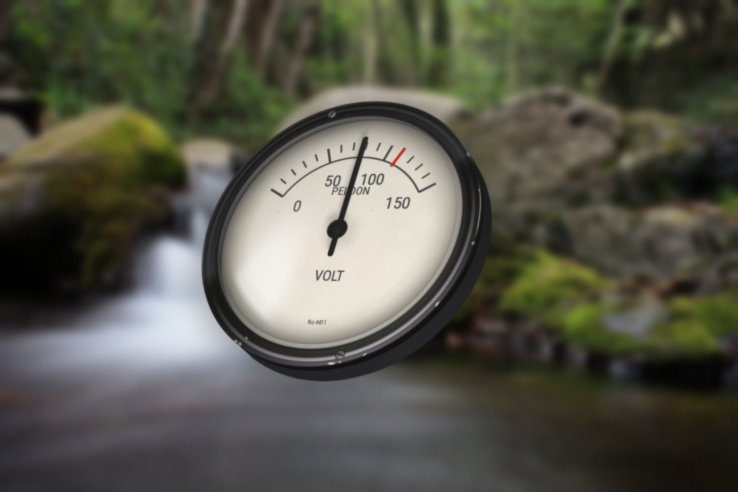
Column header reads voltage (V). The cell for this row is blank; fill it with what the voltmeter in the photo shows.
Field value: 80 V
